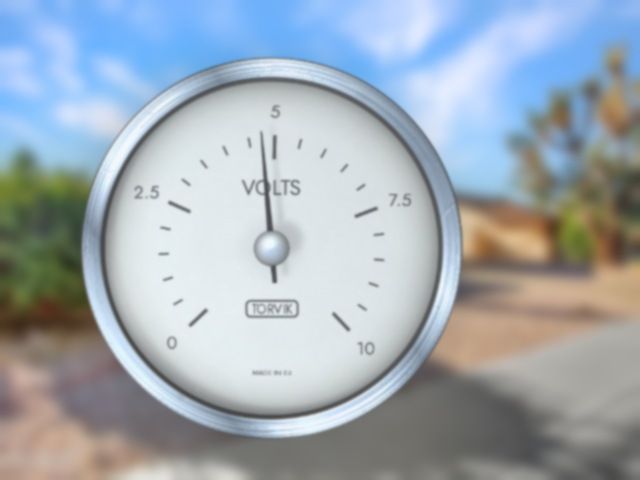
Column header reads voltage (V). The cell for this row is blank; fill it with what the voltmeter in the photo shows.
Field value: 4.75 V
